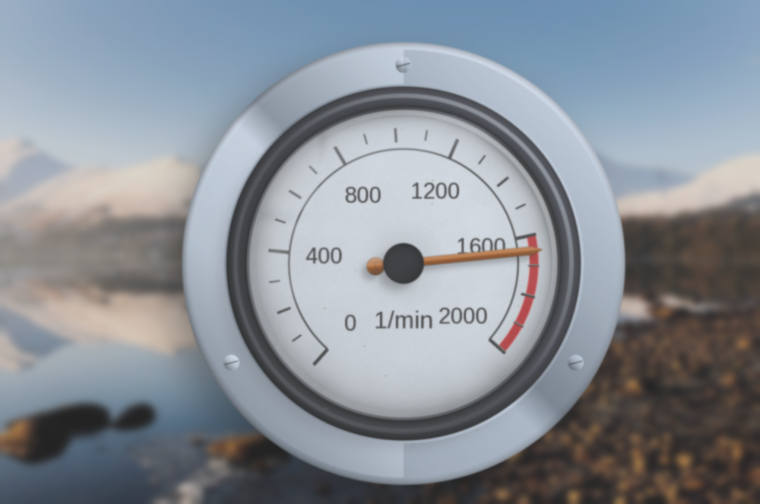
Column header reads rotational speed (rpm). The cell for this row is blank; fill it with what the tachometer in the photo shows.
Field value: 1650 rpm
